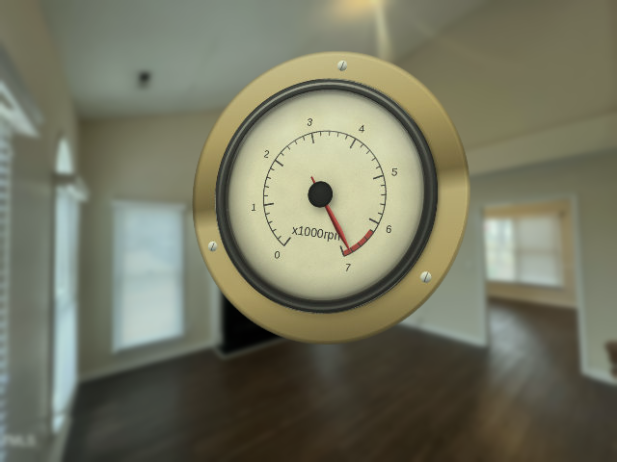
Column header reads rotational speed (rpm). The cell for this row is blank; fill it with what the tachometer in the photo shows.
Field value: 6800 rpm
